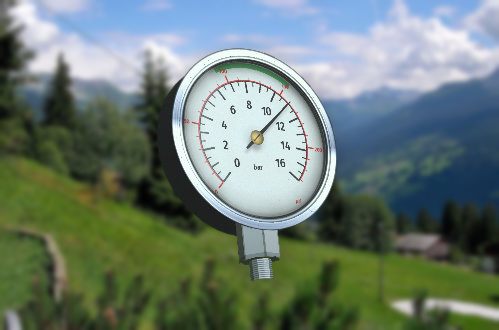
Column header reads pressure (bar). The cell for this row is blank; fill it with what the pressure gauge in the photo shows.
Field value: 11 bar
